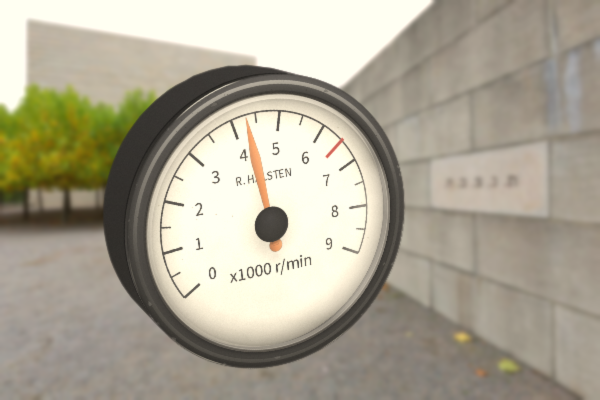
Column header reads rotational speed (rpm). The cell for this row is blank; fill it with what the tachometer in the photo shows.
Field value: 4250 rpm
